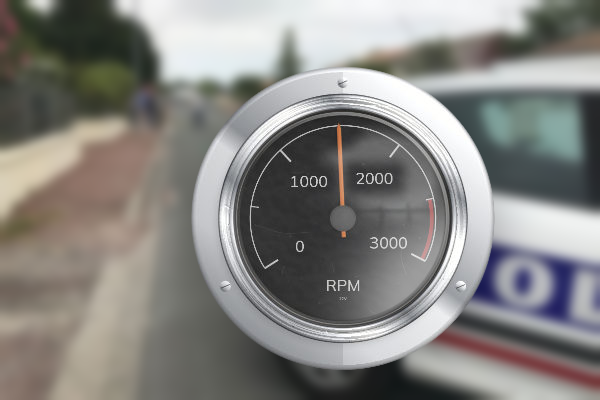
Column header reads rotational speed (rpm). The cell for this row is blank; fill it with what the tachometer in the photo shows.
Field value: 1500 rpm
